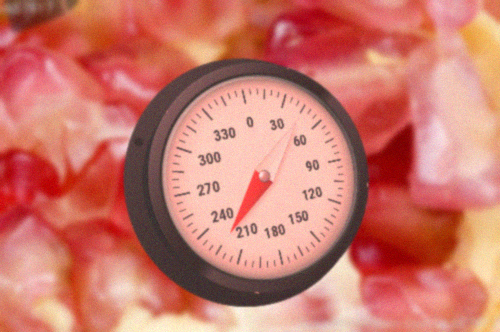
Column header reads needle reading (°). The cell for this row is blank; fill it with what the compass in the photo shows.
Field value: 225 °
